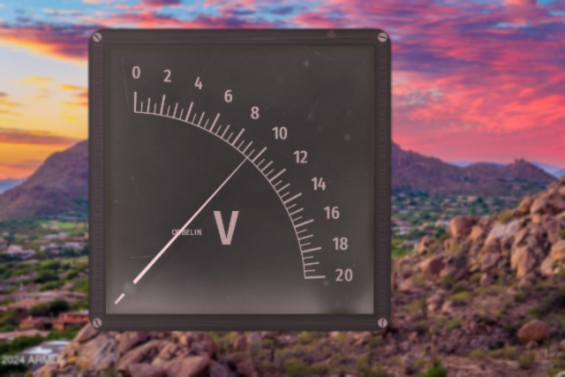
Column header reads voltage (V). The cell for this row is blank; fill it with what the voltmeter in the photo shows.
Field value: 9.5 V
